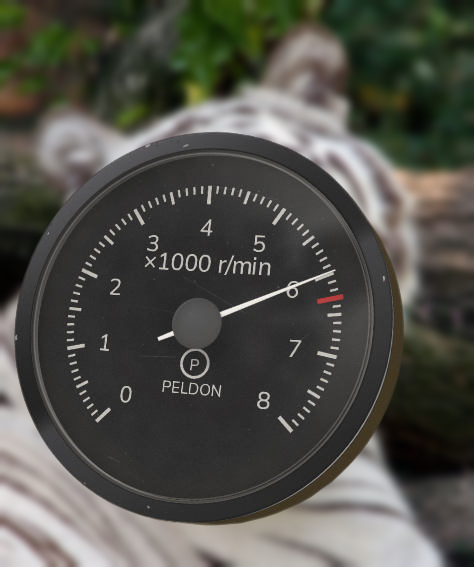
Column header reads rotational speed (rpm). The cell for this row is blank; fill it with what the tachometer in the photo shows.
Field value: 6000 rpm
